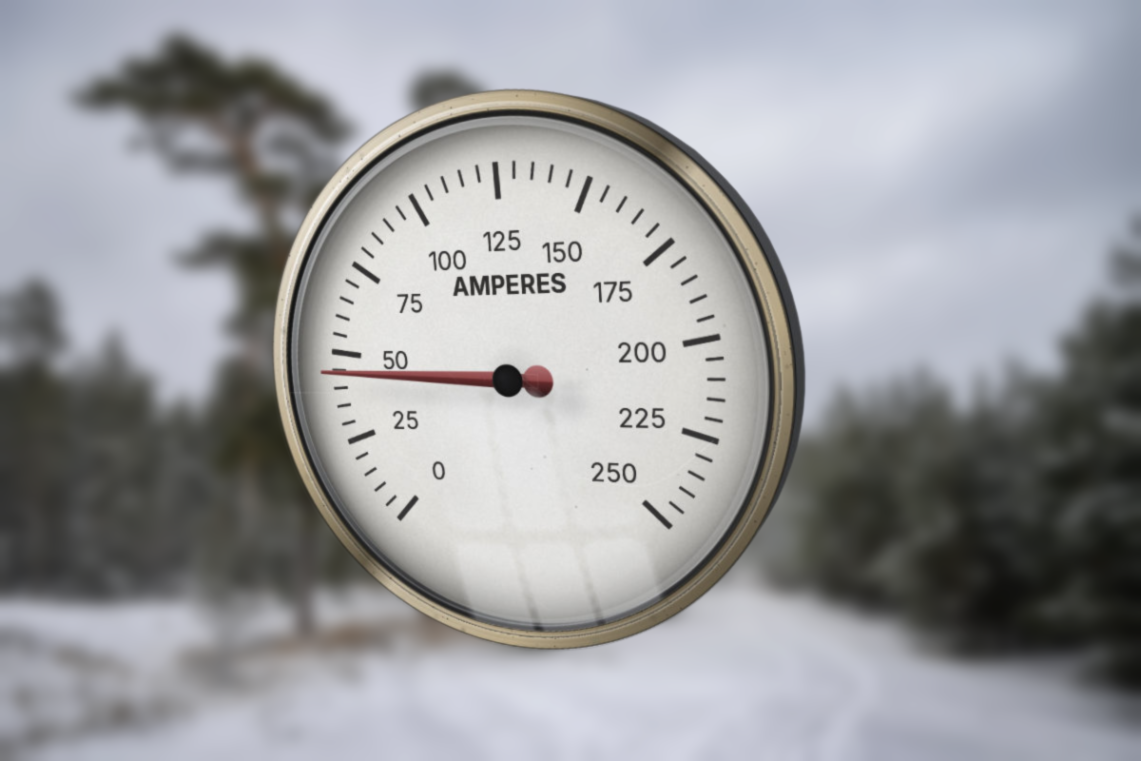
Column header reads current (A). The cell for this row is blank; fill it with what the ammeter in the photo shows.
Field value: 45 A
